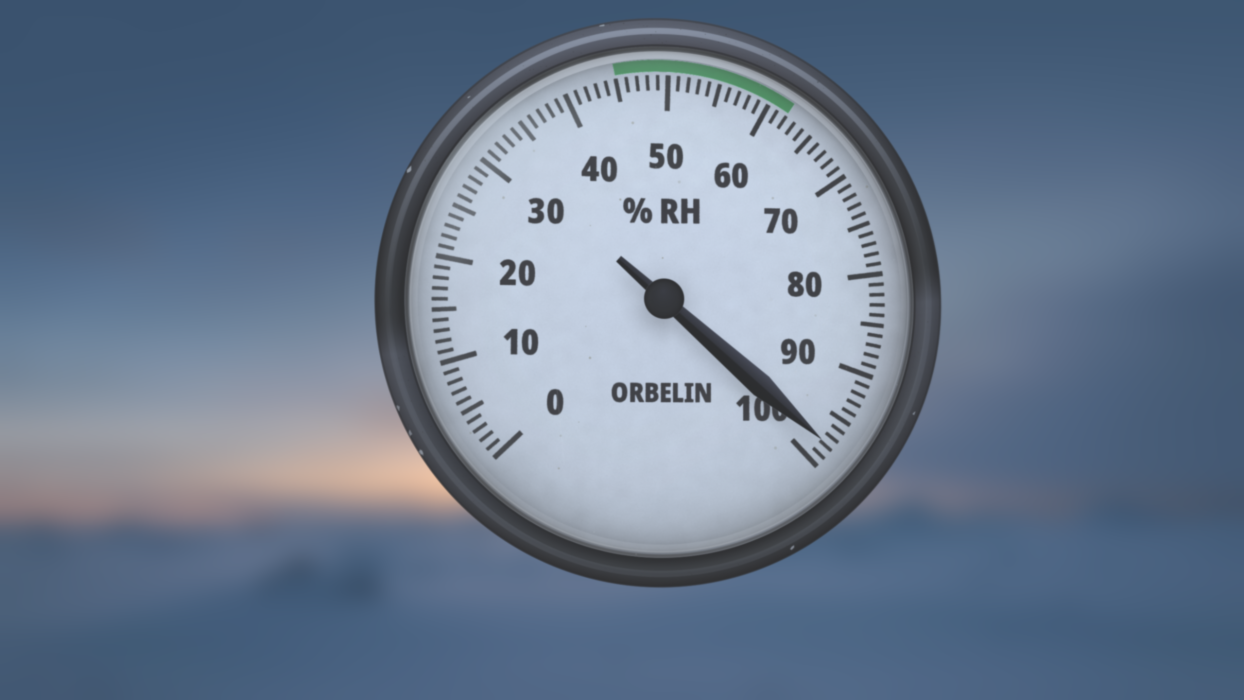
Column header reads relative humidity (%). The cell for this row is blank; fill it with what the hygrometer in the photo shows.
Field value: 98 %
